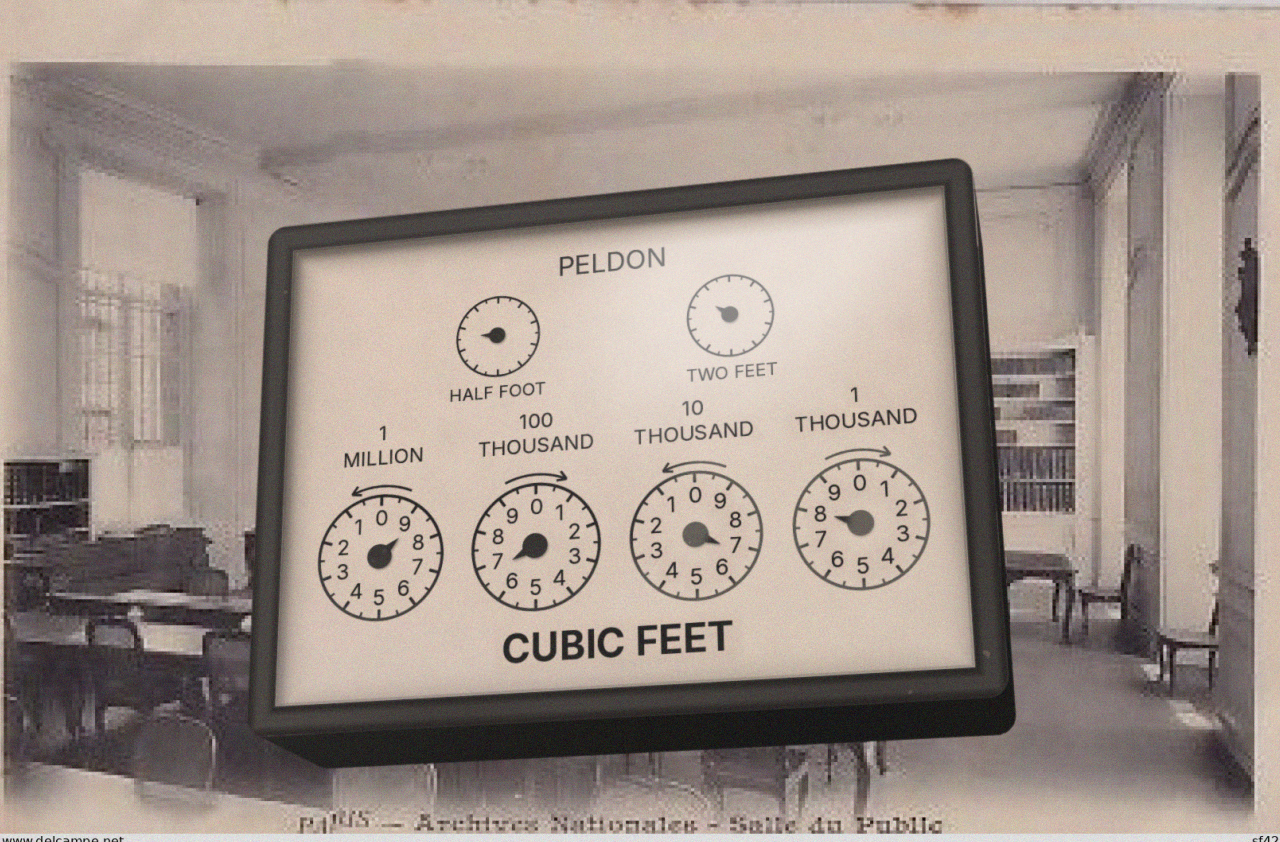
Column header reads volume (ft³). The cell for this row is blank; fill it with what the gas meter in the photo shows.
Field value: 866800 ft³
